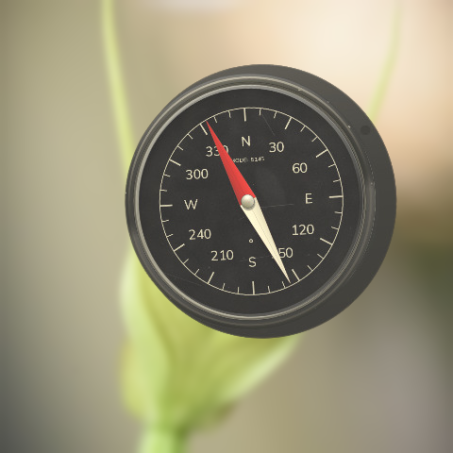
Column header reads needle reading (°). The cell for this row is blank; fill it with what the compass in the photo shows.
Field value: 335 °
